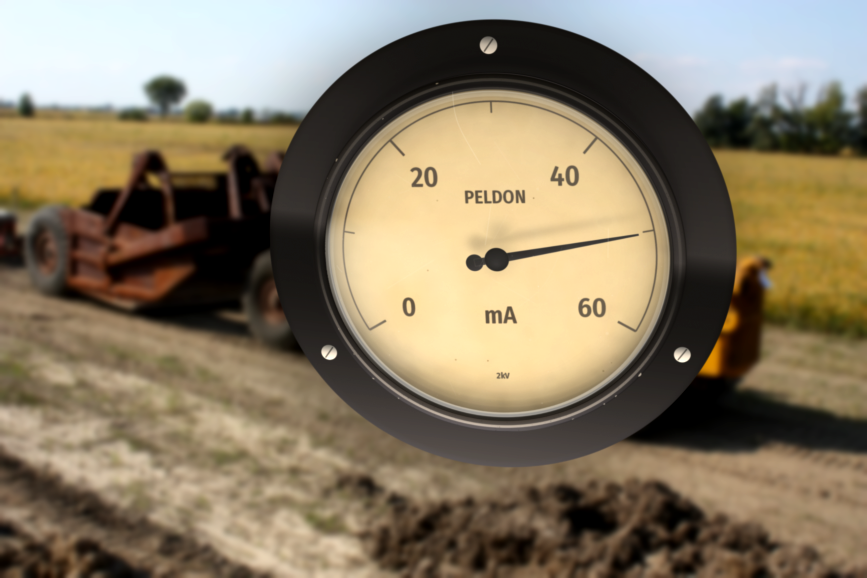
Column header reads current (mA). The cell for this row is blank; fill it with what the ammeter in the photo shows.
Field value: 50 mA
